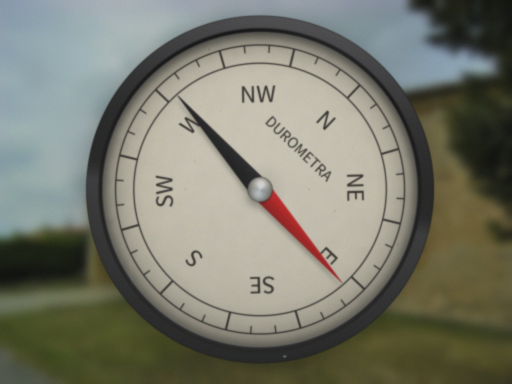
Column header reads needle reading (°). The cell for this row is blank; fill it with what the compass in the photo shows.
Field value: 95 °
